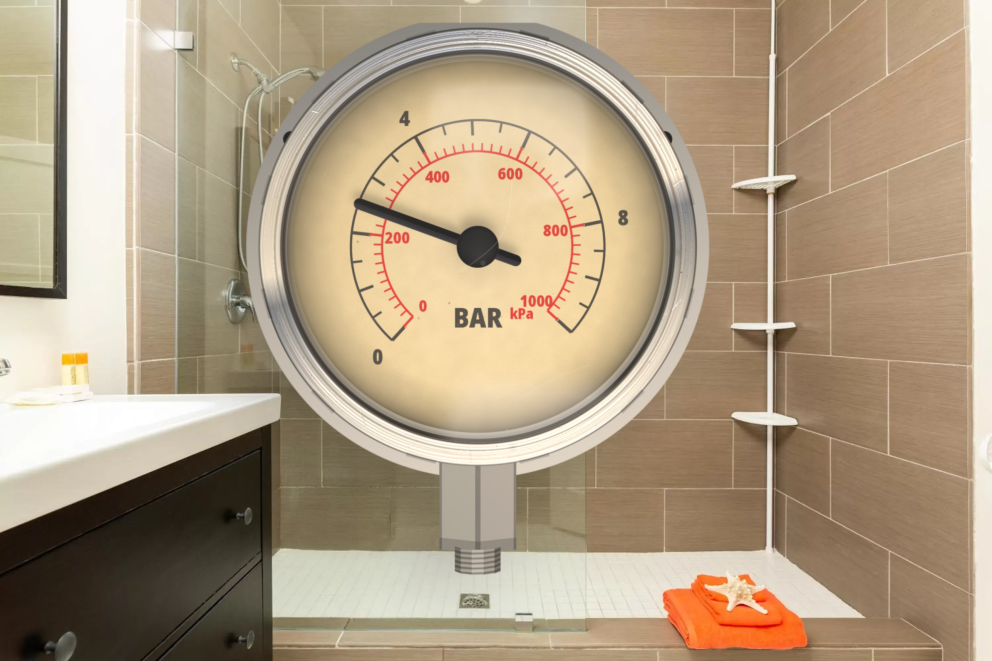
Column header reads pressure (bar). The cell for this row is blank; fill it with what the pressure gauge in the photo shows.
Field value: 2.5 bar
